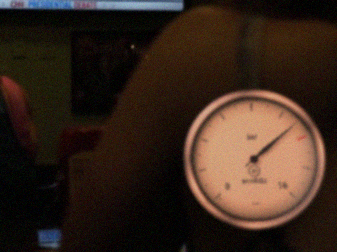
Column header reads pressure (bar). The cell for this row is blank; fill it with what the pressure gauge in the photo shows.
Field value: 11 bar
